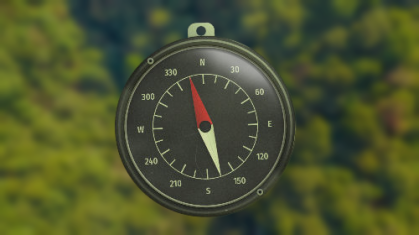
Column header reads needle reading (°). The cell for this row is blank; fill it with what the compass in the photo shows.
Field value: 345 °
